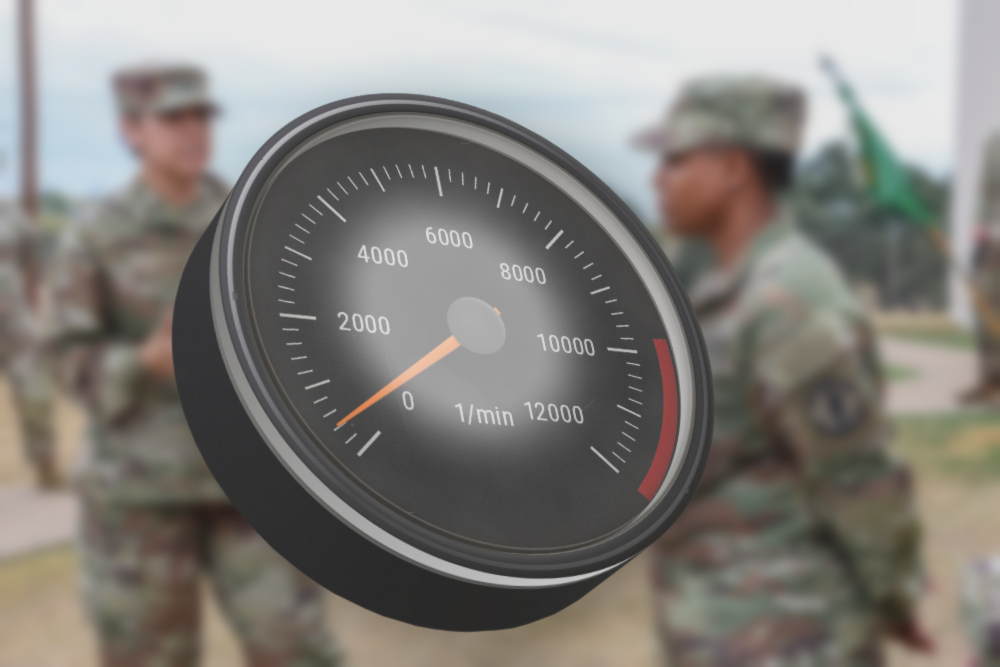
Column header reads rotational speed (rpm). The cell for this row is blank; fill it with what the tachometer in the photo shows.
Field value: 400 rpm
